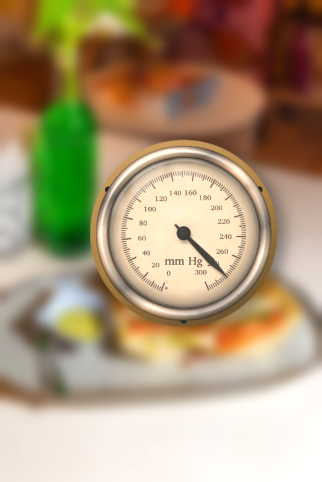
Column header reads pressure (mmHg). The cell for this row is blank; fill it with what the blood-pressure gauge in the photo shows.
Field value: 280 mmHg
